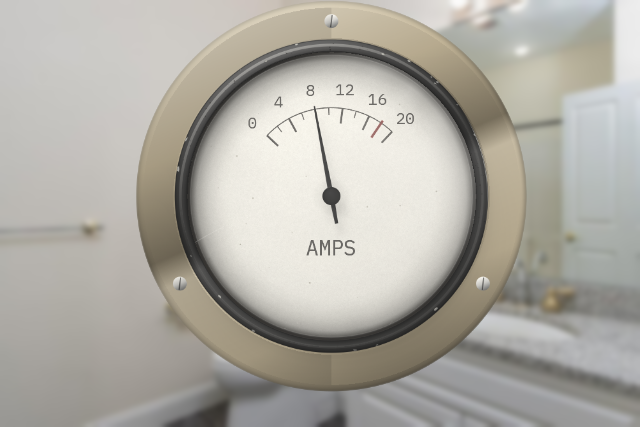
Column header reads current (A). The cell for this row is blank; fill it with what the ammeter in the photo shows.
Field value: 8 A
